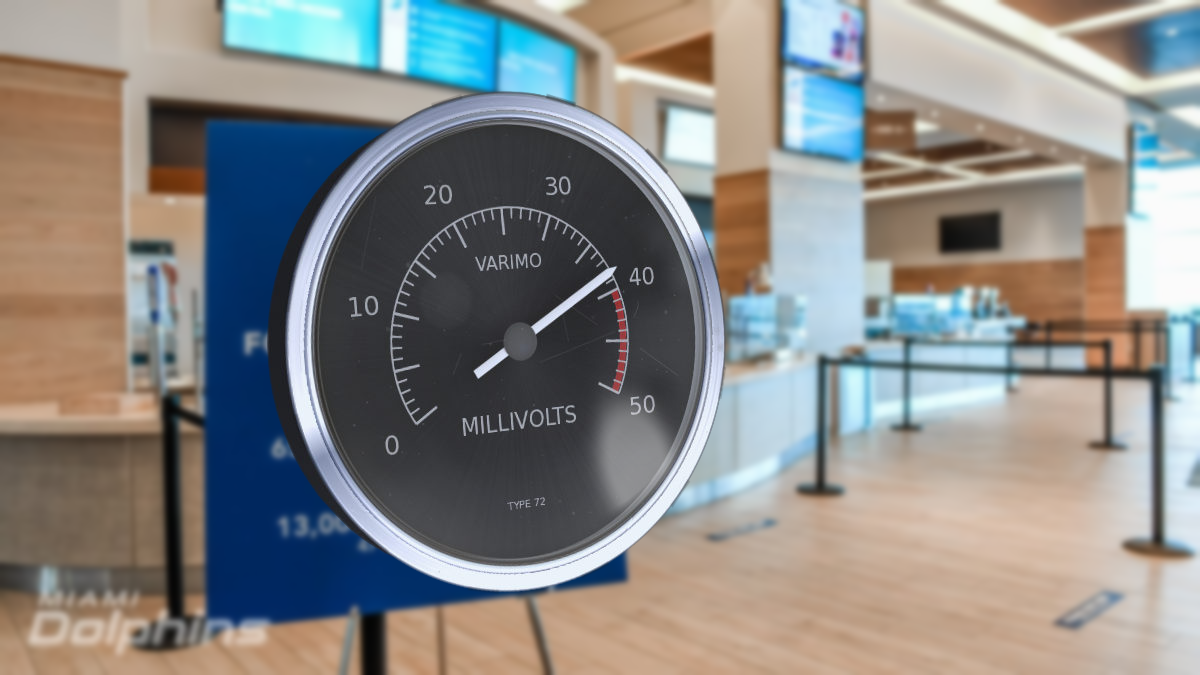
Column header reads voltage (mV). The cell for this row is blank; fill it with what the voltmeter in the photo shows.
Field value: 38 mV
